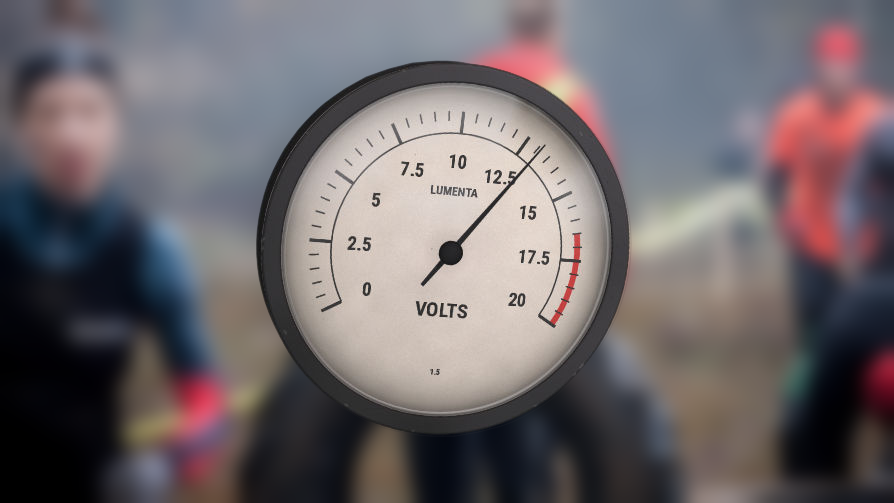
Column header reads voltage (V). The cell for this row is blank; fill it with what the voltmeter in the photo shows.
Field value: 13 V
